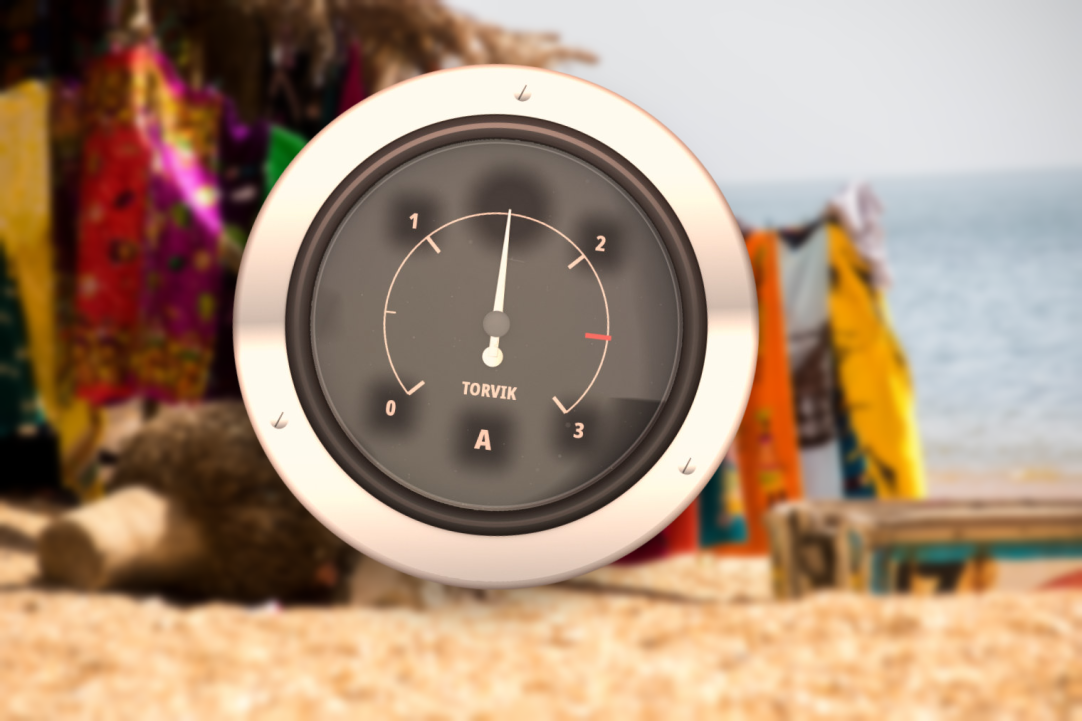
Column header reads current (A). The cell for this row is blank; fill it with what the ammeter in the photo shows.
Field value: 1.5 A
